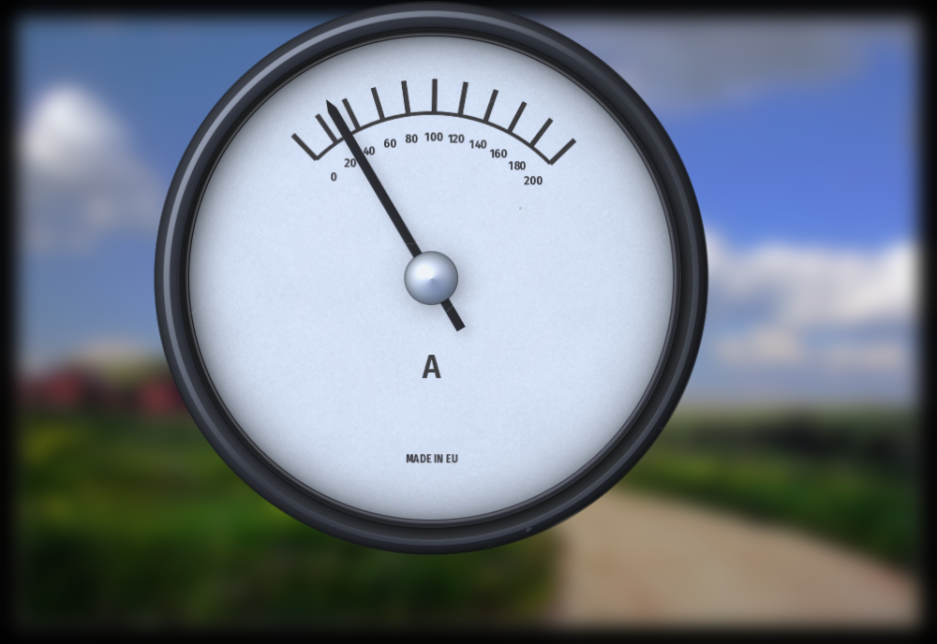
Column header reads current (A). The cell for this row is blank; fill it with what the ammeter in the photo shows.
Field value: 30 A
